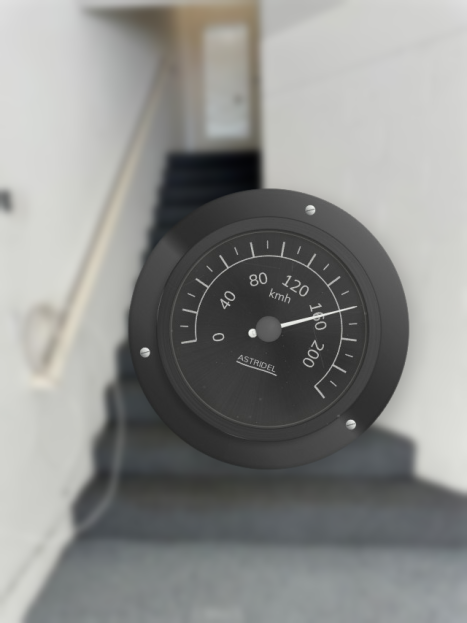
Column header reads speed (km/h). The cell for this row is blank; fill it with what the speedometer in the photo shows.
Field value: 160 km/h
